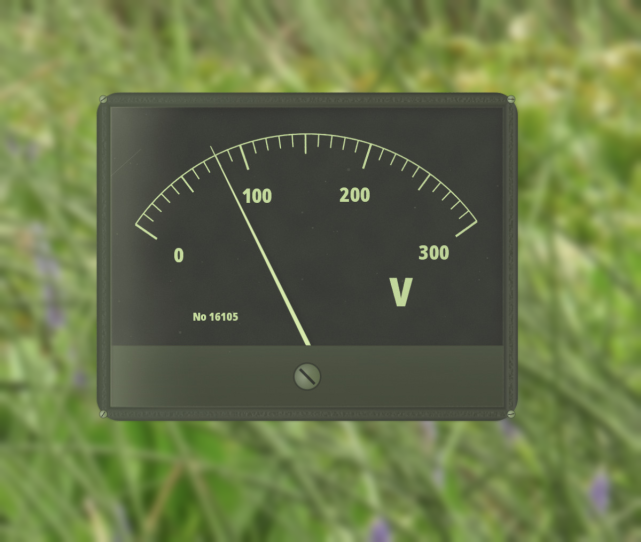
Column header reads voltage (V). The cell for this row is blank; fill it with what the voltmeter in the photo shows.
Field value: 80 V
